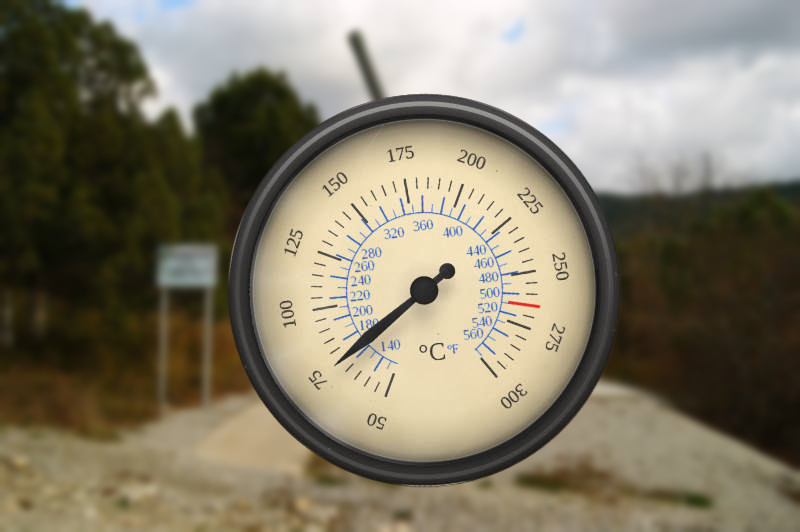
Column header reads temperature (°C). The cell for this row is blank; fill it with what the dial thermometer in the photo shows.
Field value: 75 °C
